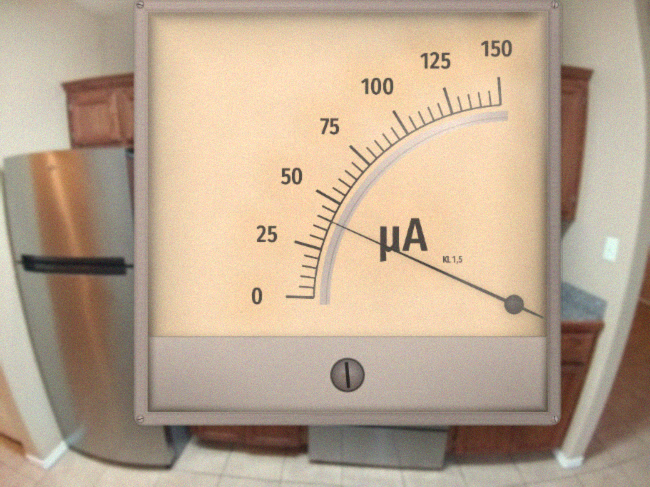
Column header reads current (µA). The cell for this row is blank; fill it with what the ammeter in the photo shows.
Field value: 40 µA
